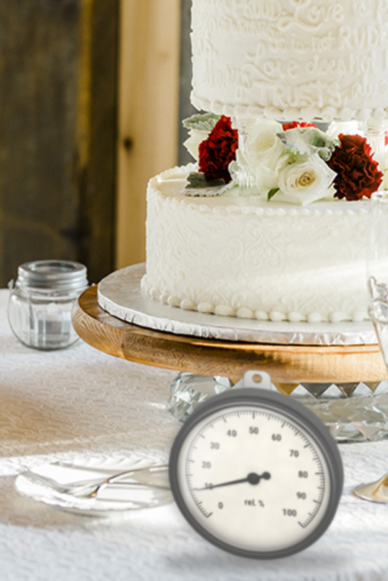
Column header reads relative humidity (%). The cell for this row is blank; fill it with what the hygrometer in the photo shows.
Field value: 10 %
